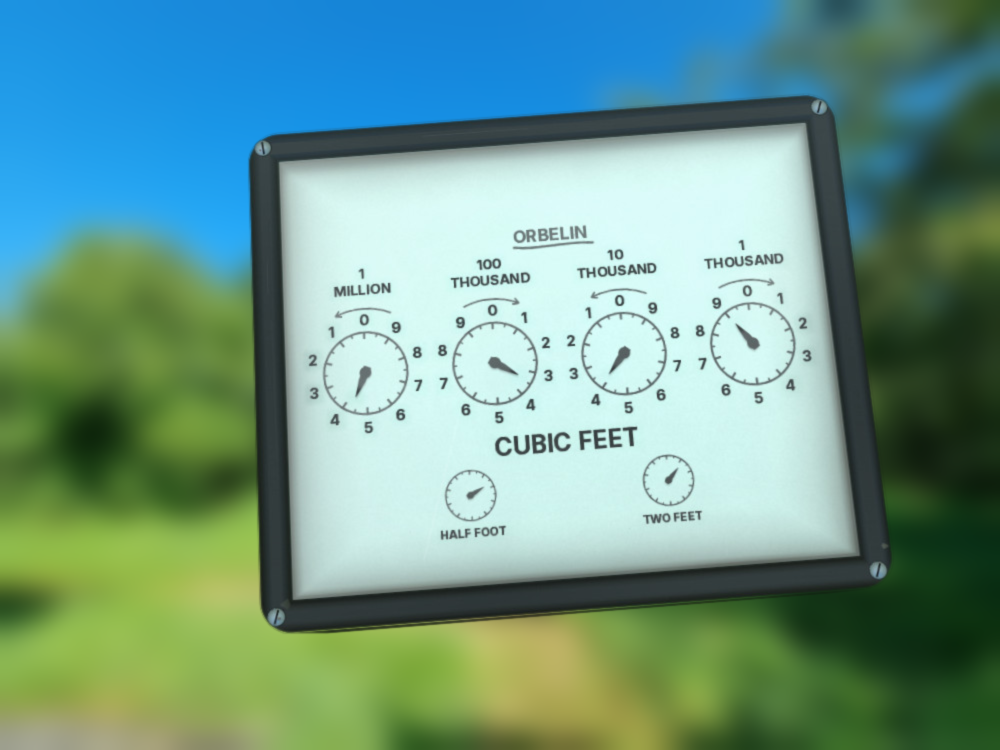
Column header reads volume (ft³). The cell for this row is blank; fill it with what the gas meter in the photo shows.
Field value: 433900 ft³
